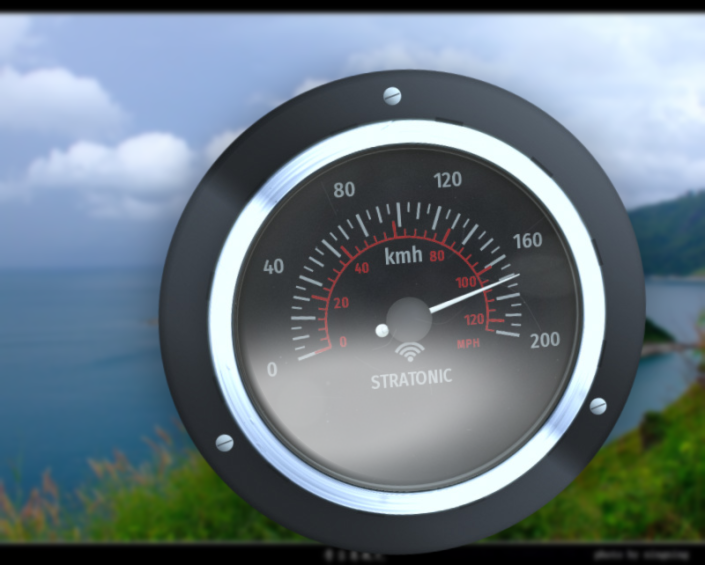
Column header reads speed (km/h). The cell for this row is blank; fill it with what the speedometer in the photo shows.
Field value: 170 km/h
